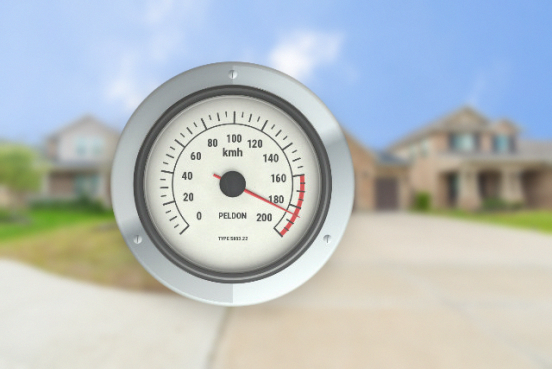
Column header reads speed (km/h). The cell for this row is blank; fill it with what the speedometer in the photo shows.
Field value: 185 km/h
